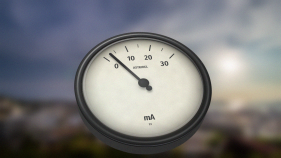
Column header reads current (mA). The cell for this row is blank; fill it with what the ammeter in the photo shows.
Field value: 2.5 mA
